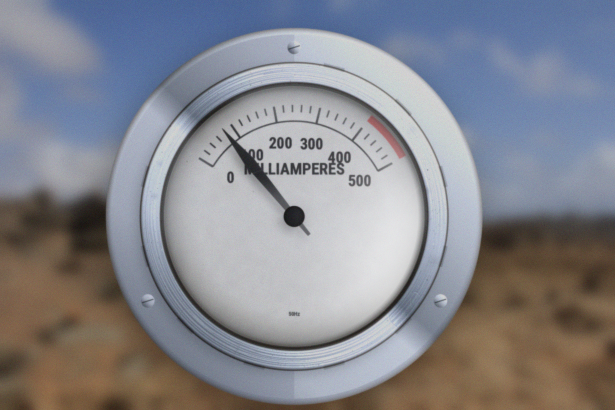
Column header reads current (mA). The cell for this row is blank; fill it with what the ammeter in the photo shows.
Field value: 80 mA
